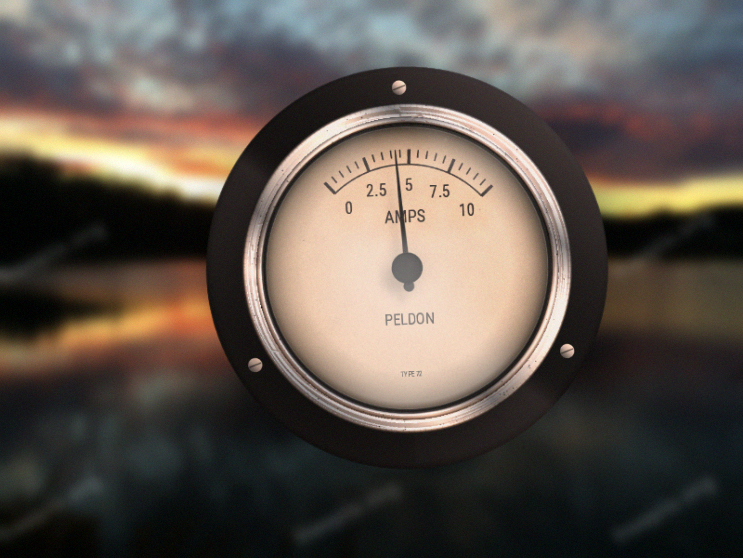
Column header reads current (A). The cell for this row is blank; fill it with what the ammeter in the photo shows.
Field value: 4.25 A
